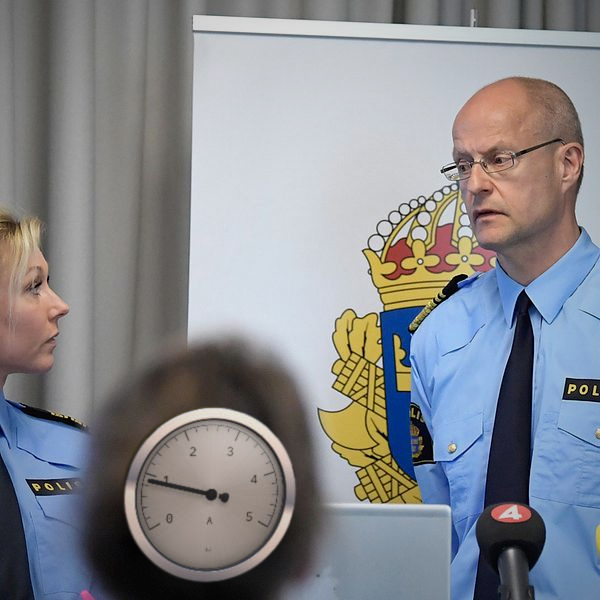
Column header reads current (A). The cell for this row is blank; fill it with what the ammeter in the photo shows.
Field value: 0.9 A
